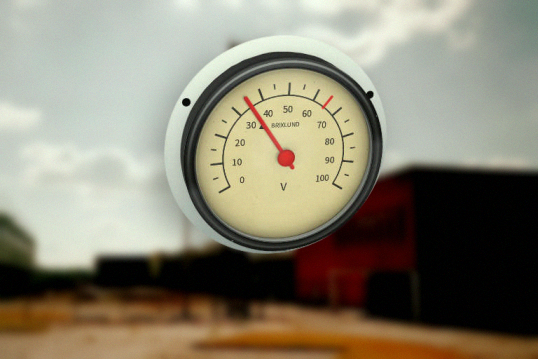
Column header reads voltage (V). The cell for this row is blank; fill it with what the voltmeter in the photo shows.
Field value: 35 V
